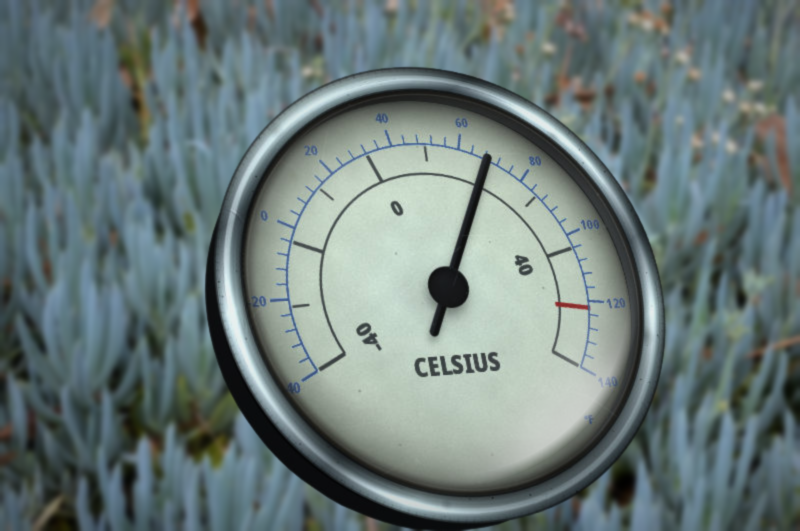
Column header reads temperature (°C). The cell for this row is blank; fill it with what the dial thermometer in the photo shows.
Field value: 20 °C
